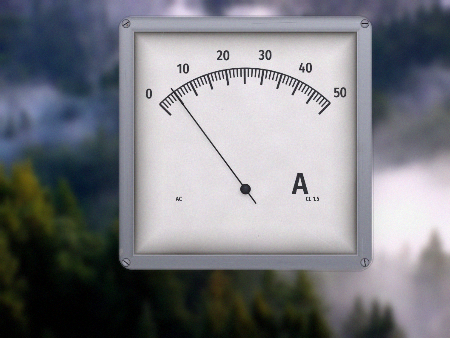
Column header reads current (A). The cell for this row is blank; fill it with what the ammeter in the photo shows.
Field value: 5 A
